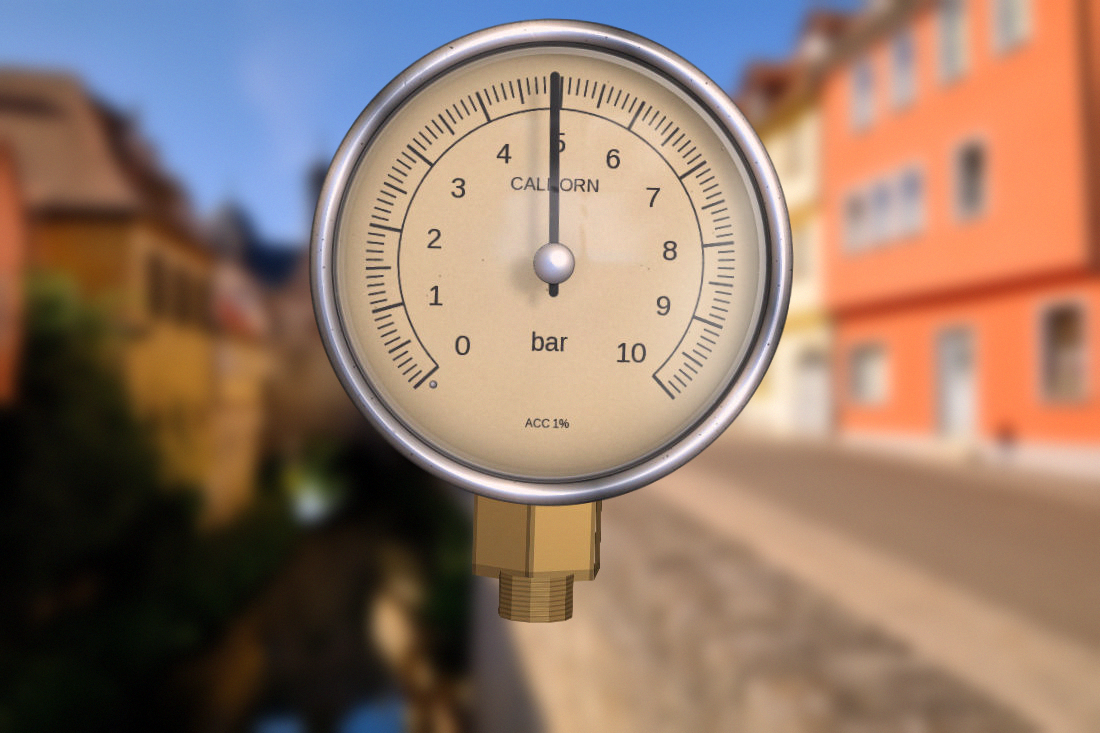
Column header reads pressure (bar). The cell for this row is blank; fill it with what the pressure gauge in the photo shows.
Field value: 4.9 bar
